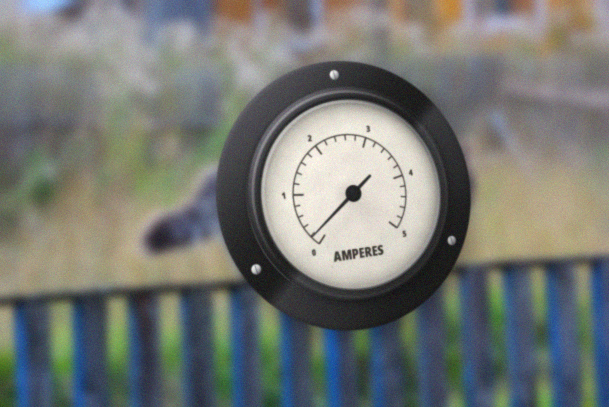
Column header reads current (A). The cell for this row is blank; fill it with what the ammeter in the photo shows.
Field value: 0.2 A
